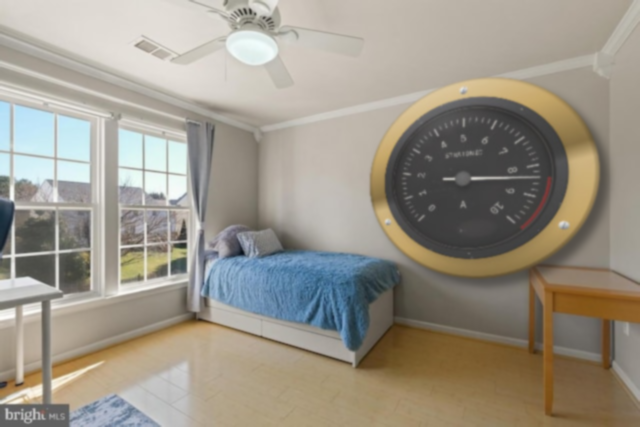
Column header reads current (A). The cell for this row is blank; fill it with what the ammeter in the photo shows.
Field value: 8.4 A
